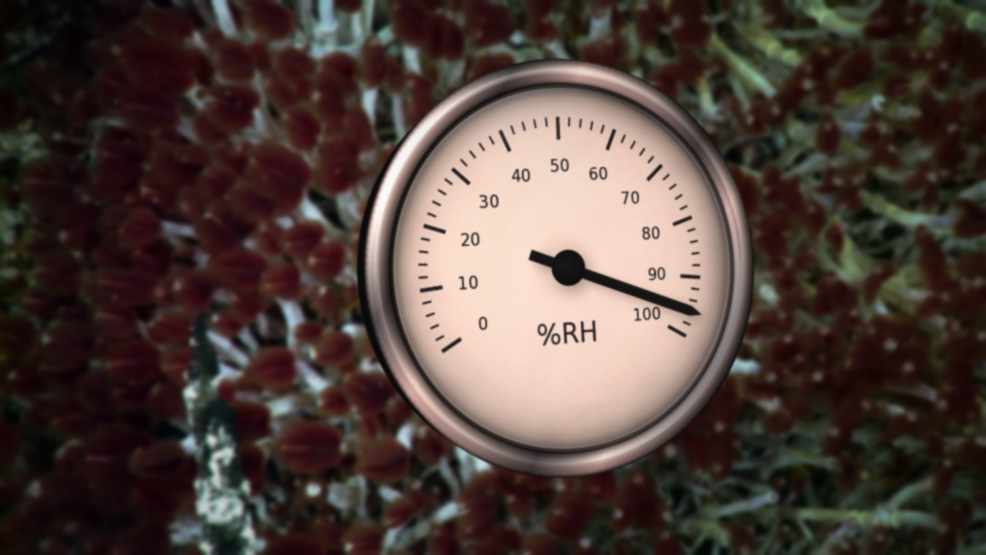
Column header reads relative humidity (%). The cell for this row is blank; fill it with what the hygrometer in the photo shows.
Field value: 96 %
